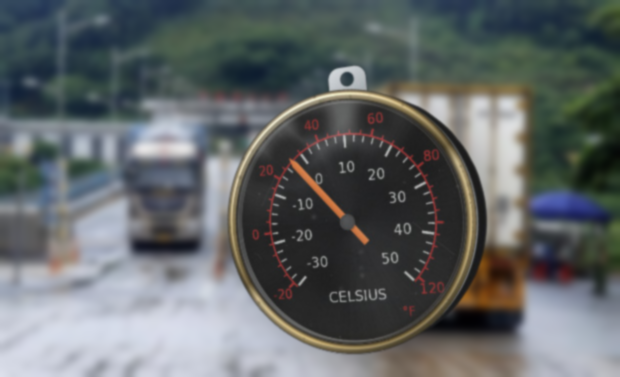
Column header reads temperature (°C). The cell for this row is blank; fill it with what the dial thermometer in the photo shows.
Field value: -2 °C
